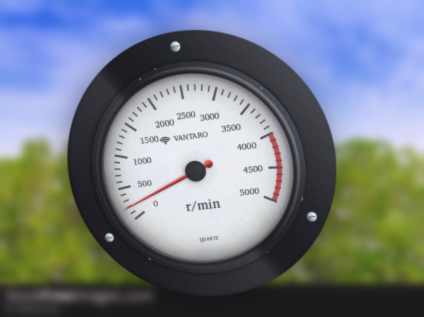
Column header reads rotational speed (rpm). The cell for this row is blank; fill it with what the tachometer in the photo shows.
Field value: 200 rpm
